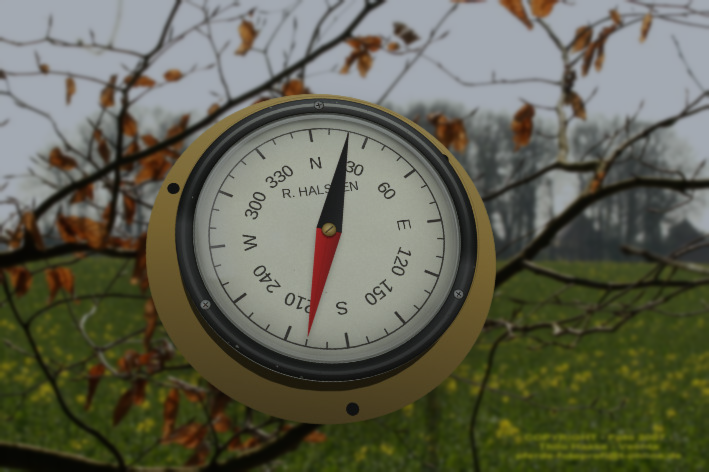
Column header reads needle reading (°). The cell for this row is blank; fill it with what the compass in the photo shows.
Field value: 200 °
